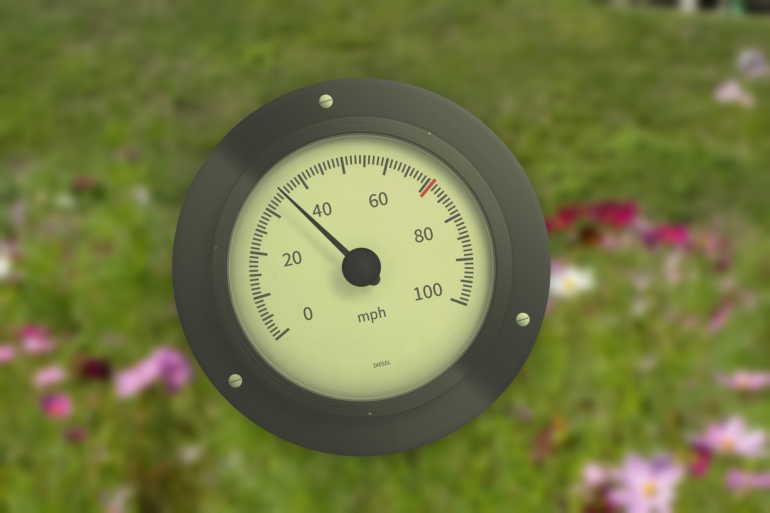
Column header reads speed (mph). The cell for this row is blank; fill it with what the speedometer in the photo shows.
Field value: 35 mph
